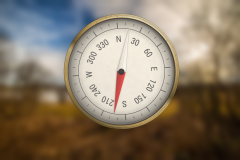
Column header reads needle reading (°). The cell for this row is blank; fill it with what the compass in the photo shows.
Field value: 195 °
